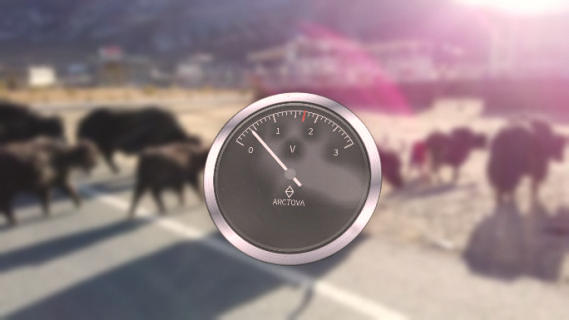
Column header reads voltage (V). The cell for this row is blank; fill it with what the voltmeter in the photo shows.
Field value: 0.4 V
